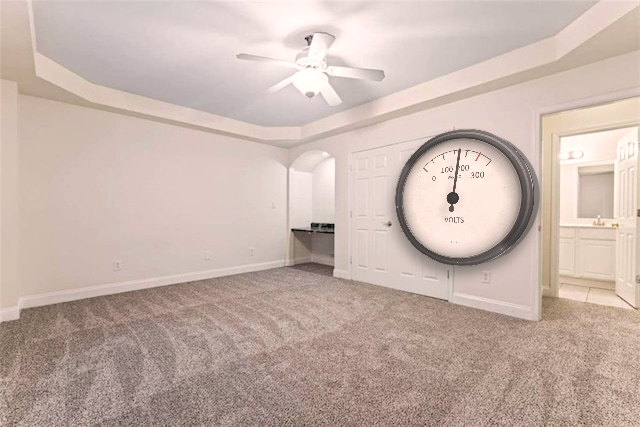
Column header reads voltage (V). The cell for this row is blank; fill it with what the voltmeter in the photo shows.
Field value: 175 V
